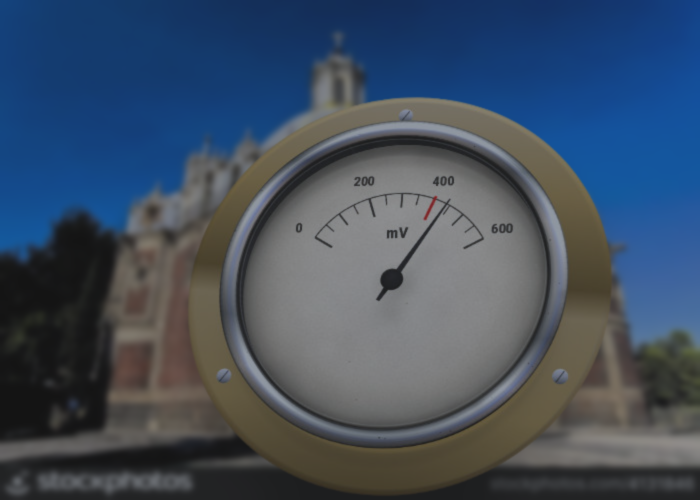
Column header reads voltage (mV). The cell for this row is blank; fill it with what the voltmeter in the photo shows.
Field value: 450 mV
